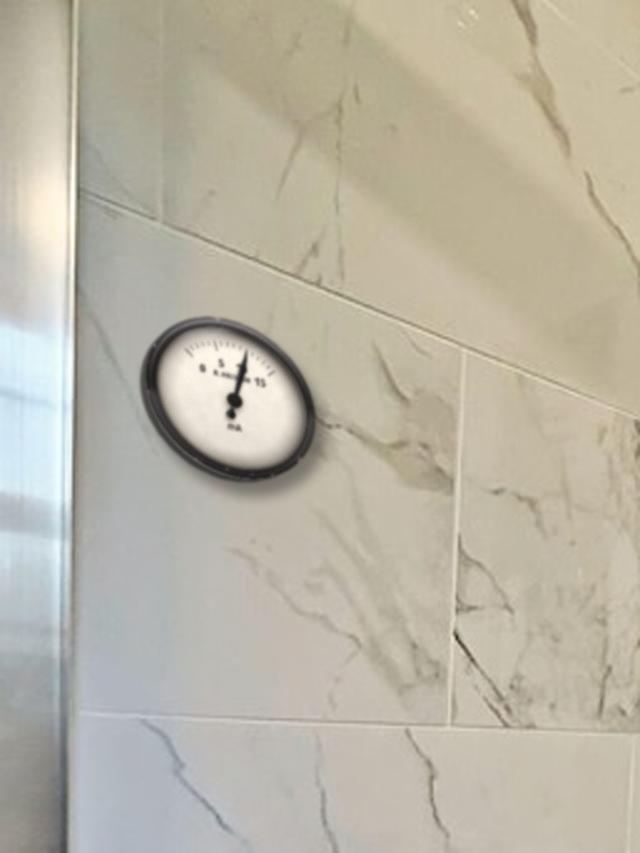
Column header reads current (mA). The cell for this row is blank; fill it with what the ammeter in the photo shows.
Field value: 10 mA
